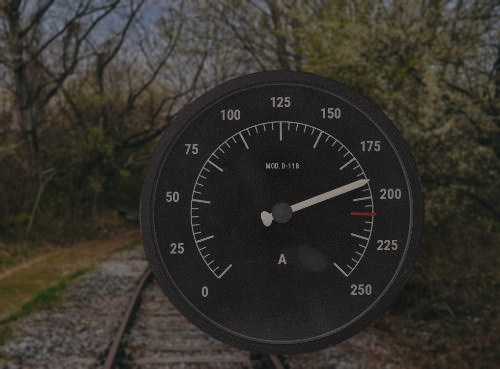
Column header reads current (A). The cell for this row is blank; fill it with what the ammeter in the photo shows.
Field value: 190 A
